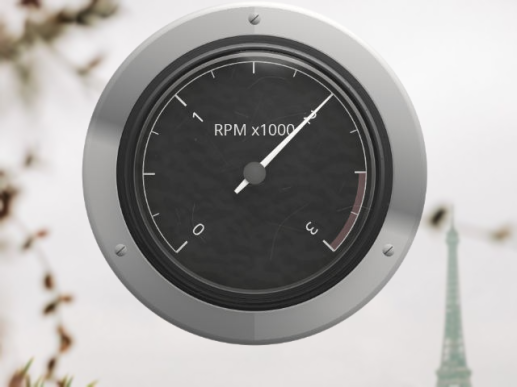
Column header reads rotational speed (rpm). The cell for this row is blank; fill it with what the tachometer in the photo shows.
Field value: 2000 rpm
